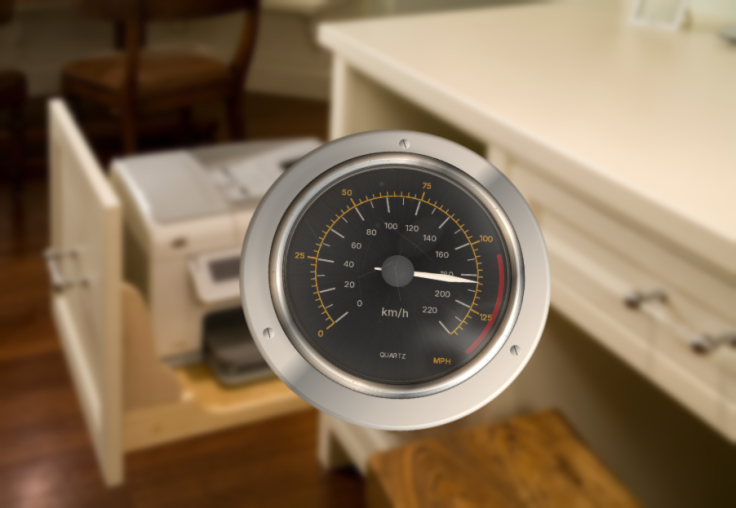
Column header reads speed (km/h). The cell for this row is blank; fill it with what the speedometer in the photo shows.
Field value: 185 km/h
